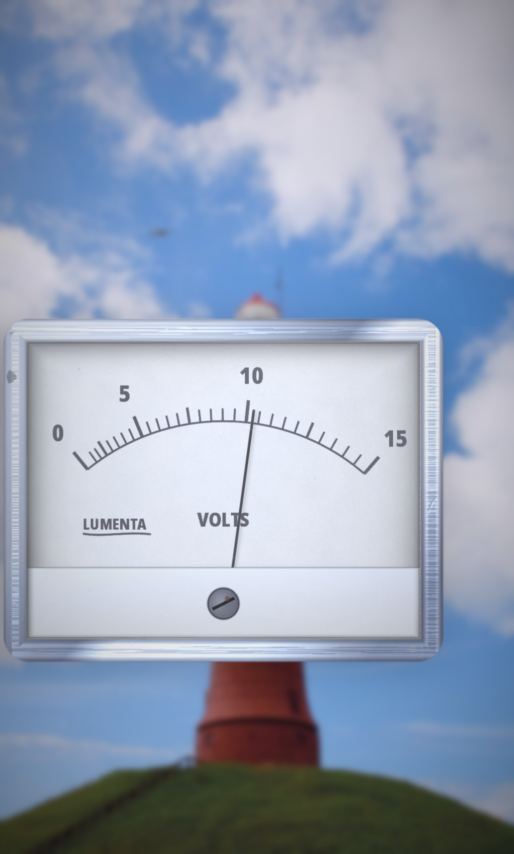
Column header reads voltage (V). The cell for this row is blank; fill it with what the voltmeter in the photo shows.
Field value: 10.25 V
